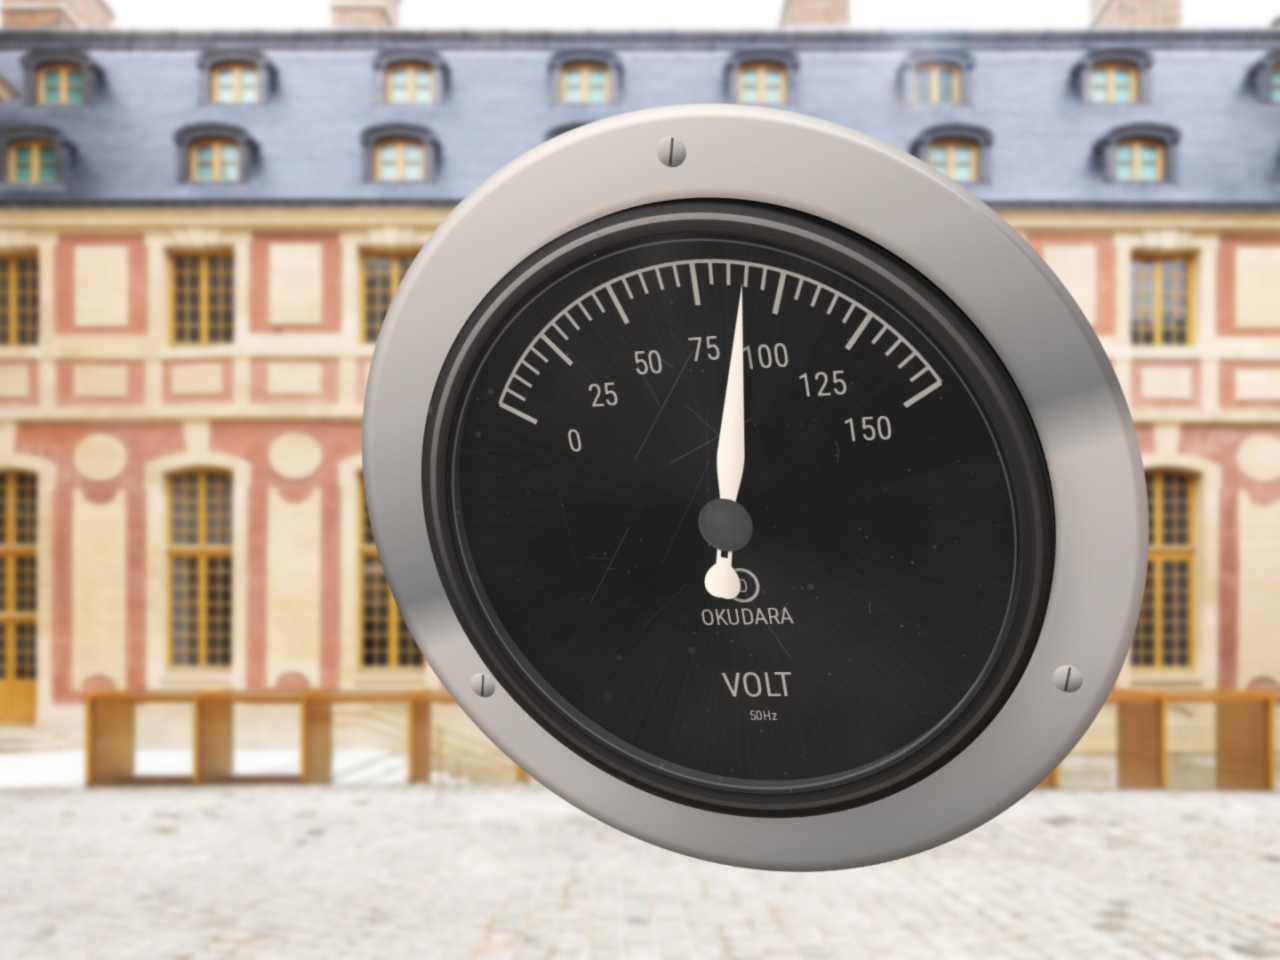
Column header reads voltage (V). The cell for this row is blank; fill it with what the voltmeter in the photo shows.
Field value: 90 V
